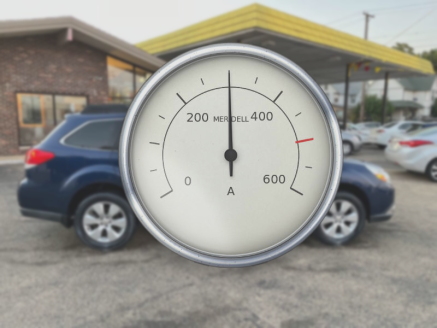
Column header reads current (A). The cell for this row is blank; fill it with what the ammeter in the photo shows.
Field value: 300 A
